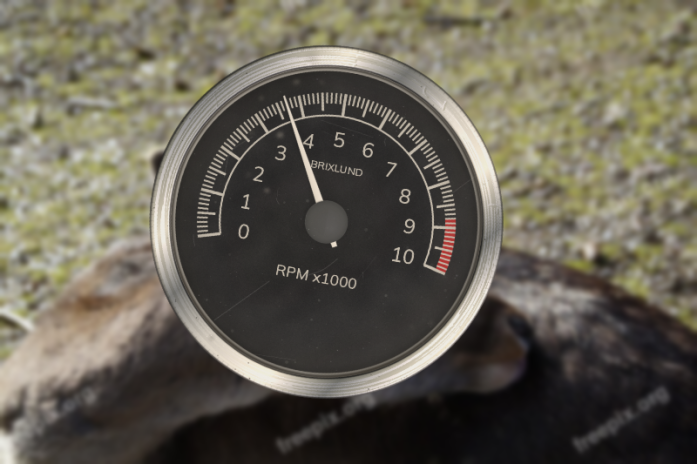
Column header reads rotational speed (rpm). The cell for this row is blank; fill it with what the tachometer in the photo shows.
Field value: 3700 rpm
